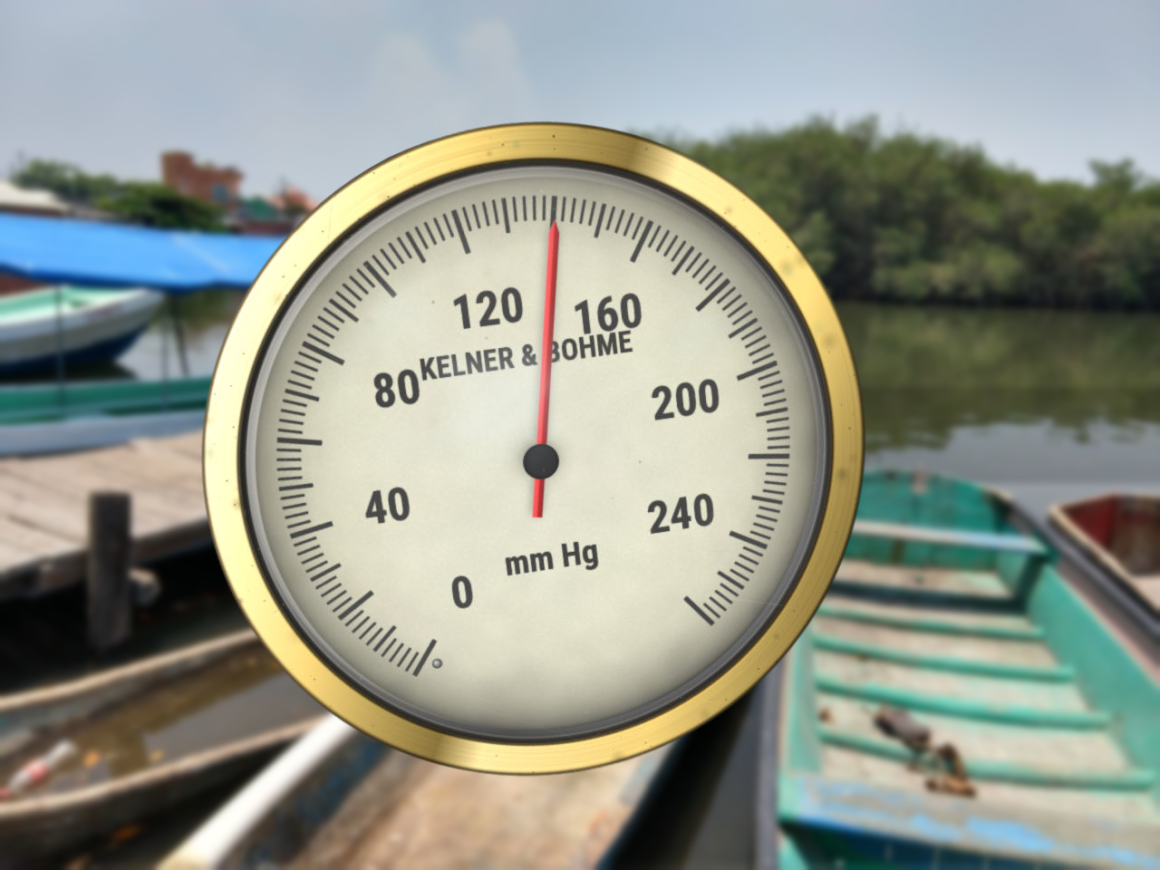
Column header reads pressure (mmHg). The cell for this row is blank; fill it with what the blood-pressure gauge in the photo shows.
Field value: 140 mmHg
